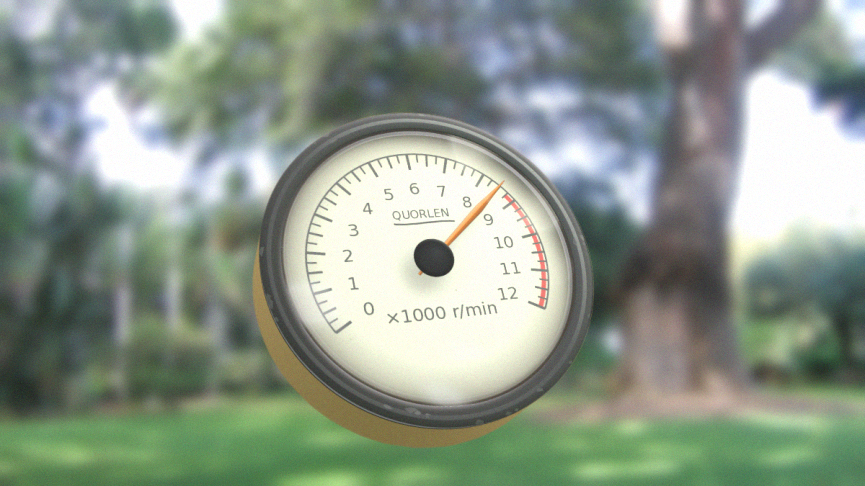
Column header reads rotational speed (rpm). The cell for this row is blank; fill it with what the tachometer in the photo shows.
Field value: 8500 rpm
